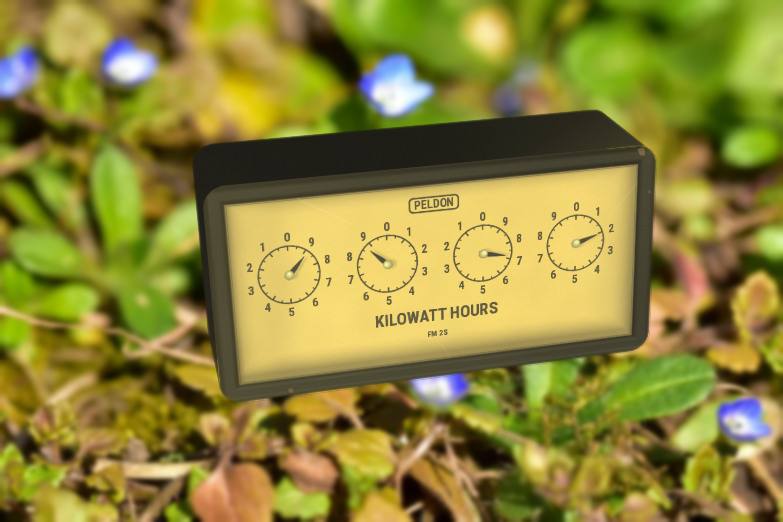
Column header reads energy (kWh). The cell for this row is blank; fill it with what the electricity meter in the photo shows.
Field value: 8872 kWh
